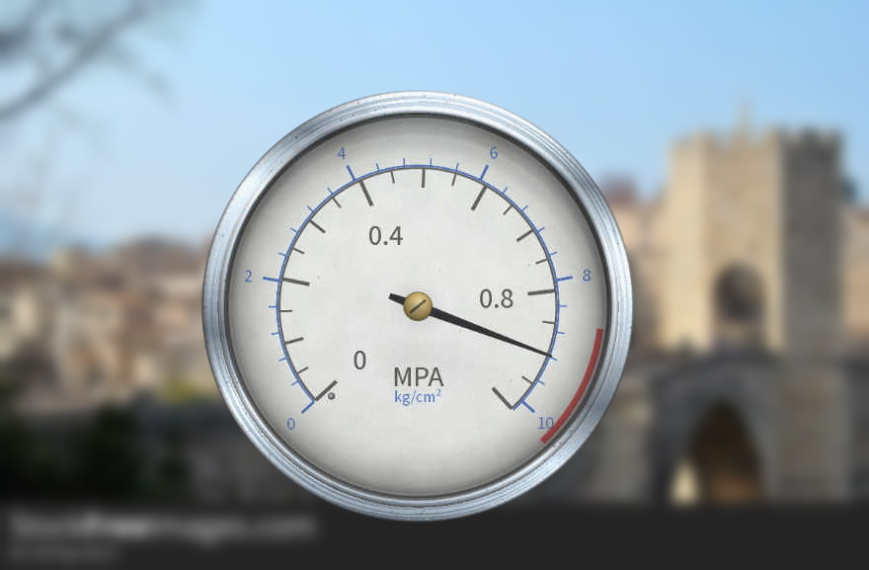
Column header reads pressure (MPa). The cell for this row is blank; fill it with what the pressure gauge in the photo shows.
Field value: 0.9 MPa
